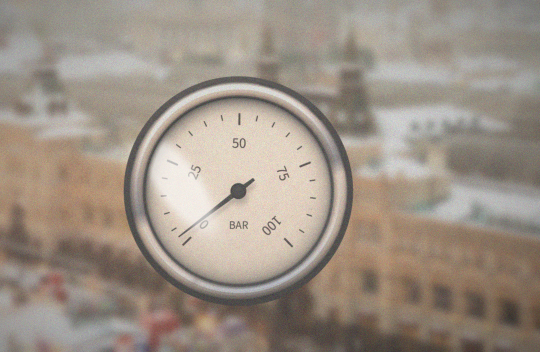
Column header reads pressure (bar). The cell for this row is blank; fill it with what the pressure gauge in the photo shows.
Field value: 2.5 bar
